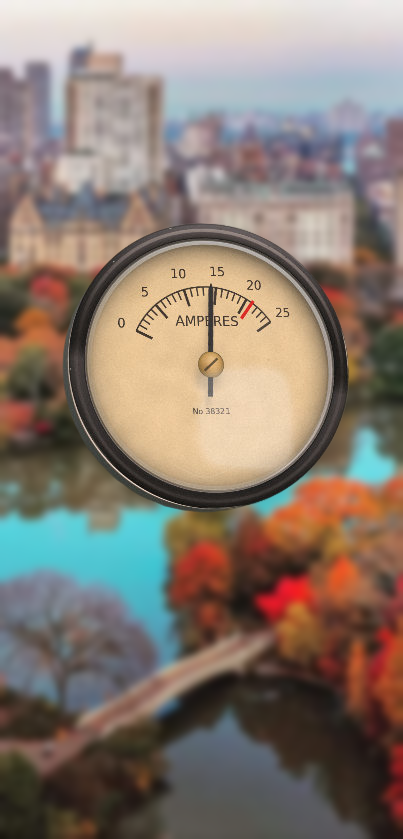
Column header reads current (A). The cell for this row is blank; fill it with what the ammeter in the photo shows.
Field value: 14 A
